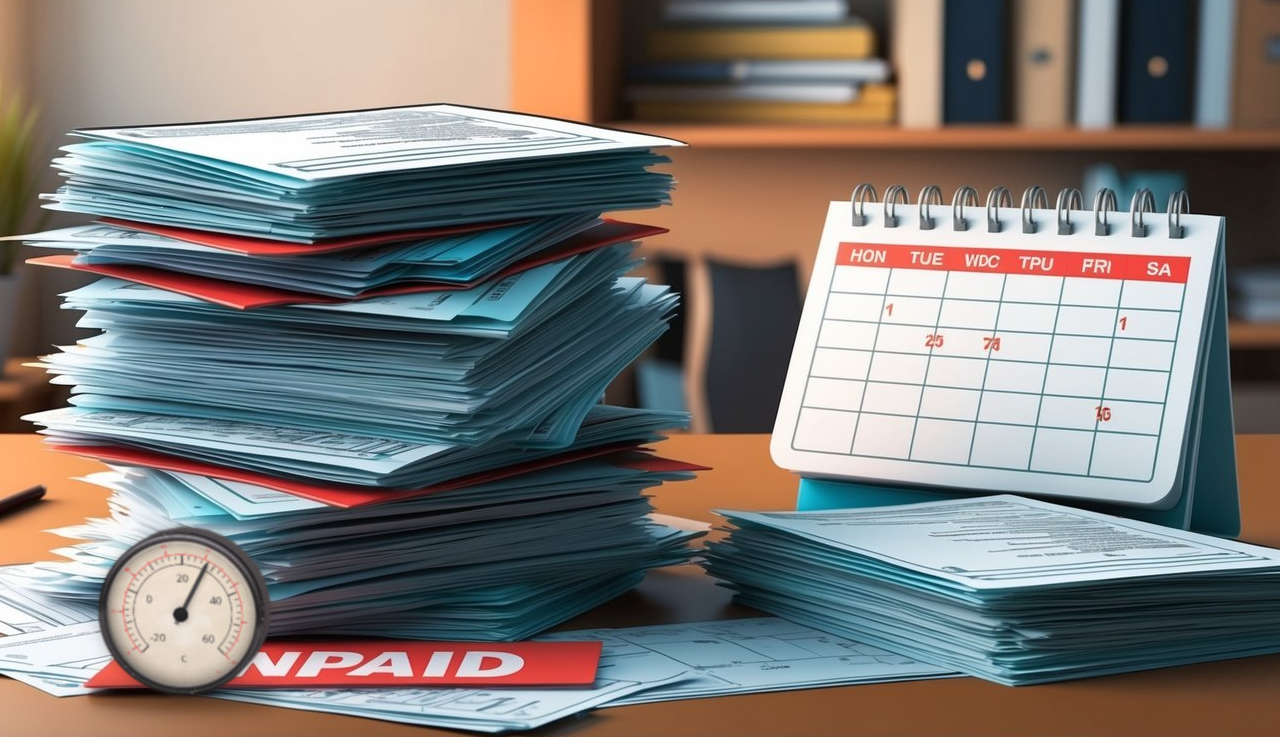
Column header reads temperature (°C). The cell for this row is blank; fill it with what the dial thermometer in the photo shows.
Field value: 28 °C
